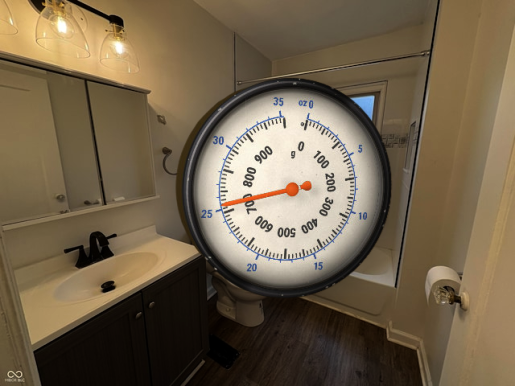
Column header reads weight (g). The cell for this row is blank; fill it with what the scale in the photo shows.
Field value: 720 g
